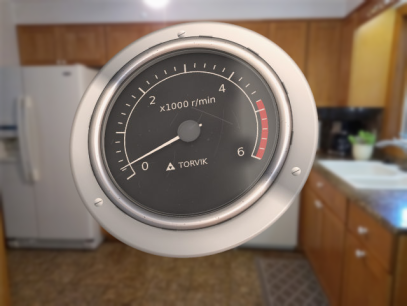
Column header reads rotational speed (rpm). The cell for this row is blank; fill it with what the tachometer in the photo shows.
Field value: 200 rpm
